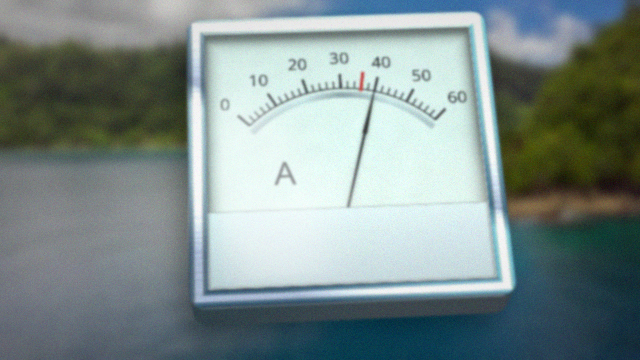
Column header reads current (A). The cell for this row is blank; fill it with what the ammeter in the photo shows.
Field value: 40 A
